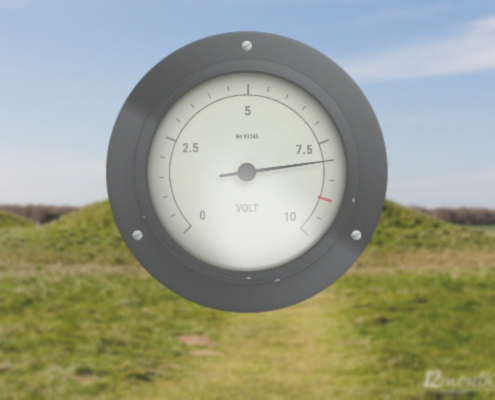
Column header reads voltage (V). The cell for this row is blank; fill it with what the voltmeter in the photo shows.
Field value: 8 V
